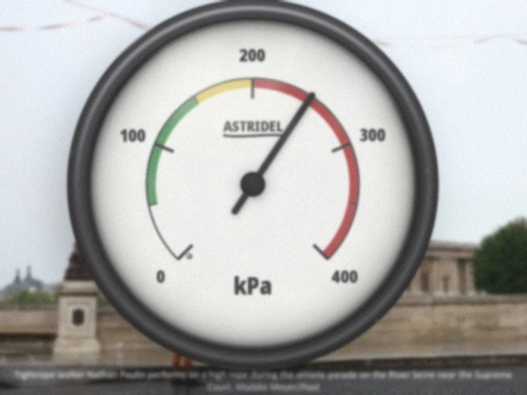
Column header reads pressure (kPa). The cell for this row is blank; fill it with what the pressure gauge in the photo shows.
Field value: 250 kPa
